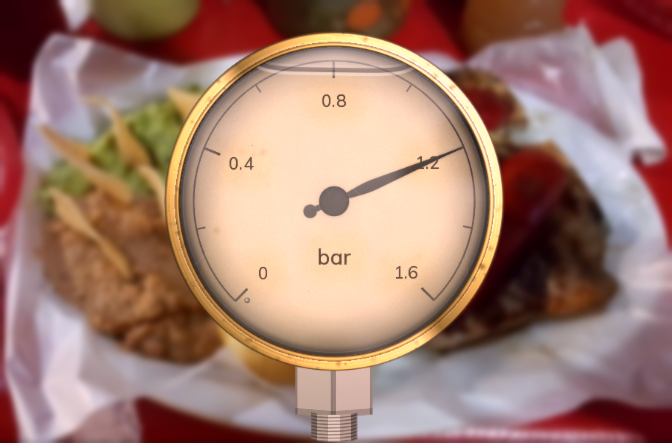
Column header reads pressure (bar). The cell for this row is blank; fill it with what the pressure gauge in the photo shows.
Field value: 1.2 bar
